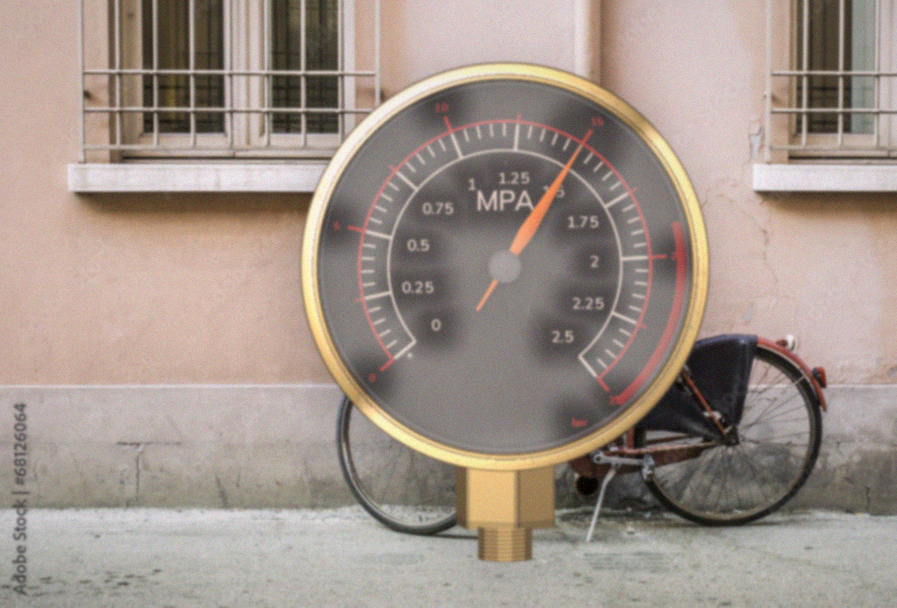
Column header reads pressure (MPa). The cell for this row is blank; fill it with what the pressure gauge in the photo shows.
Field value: 1.5 MPa
